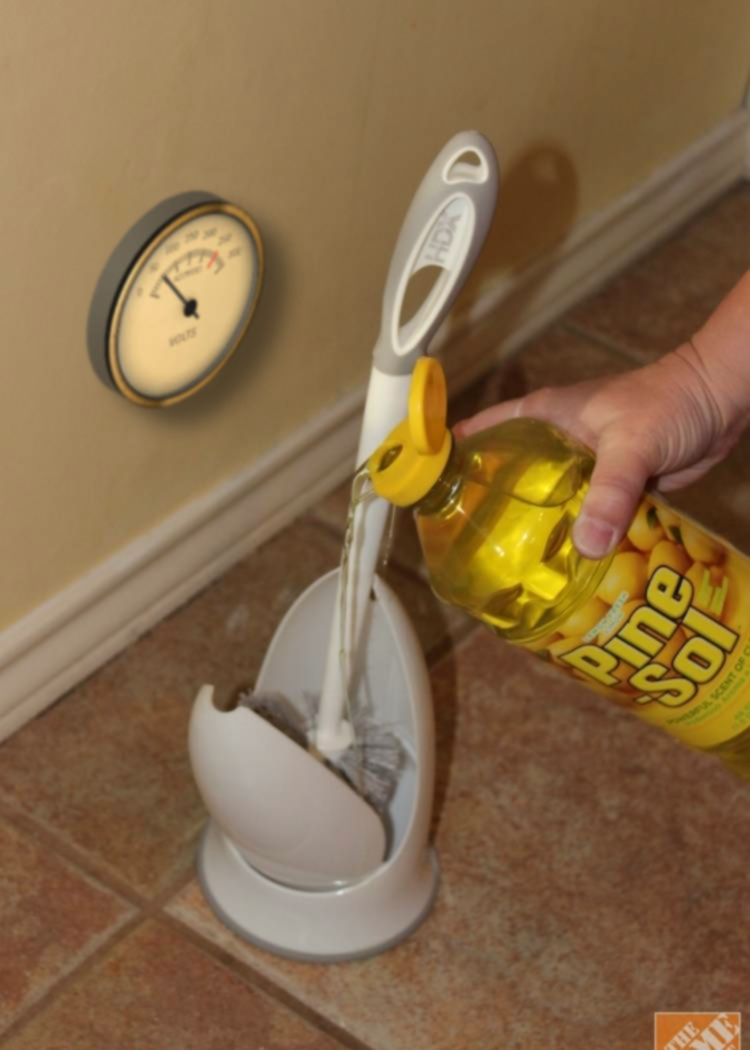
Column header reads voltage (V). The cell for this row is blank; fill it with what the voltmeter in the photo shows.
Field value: 50 V
